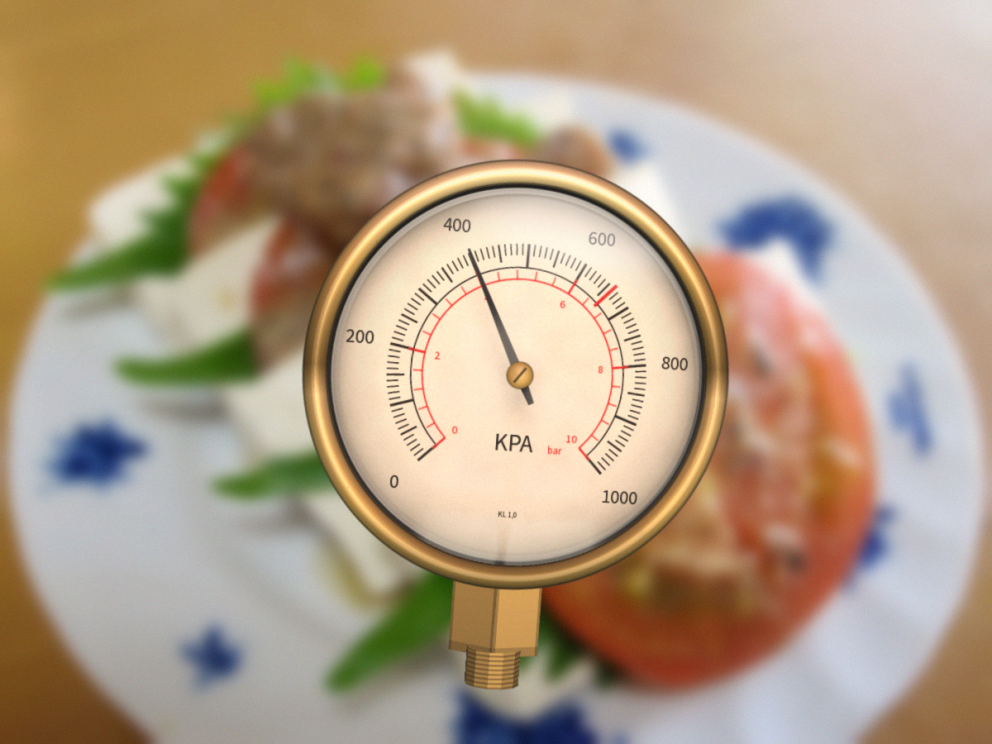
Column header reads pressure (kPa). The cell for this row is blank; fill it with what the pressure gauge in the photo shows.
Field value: 400 kPa
